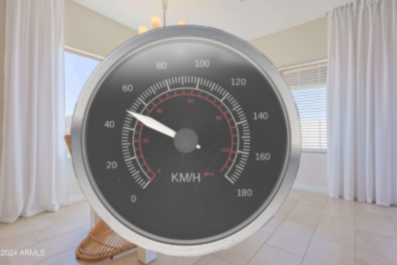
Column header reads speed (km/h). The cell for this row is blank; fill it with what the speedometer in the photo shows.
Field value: 50 km/h
